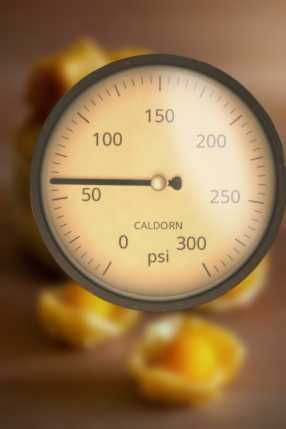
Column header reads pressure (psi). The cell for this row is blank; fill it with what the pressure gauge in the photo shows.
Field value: 60 psi
